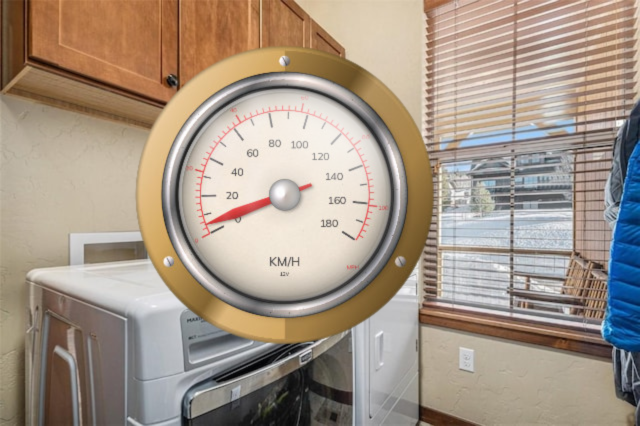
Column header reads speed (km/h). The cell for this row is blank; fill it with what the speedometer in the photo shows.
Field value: 5 km/h
